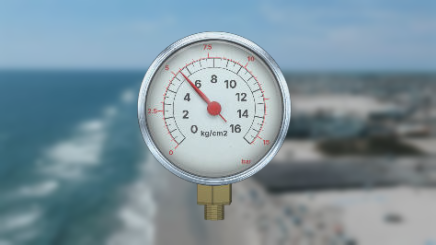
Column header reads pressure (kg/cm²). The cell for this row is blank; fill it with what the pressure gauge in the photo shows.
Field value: 5.5 kg/cm²
